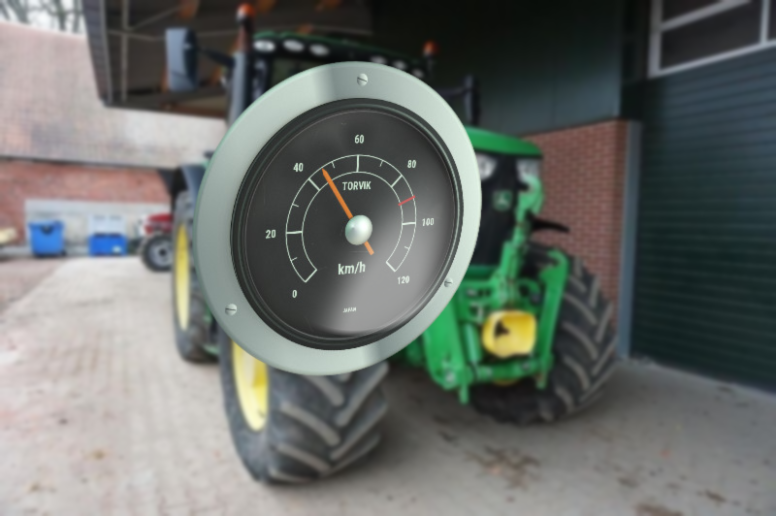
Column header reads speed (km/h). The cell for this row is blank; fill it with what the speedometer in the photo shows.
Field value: 45 km/h
